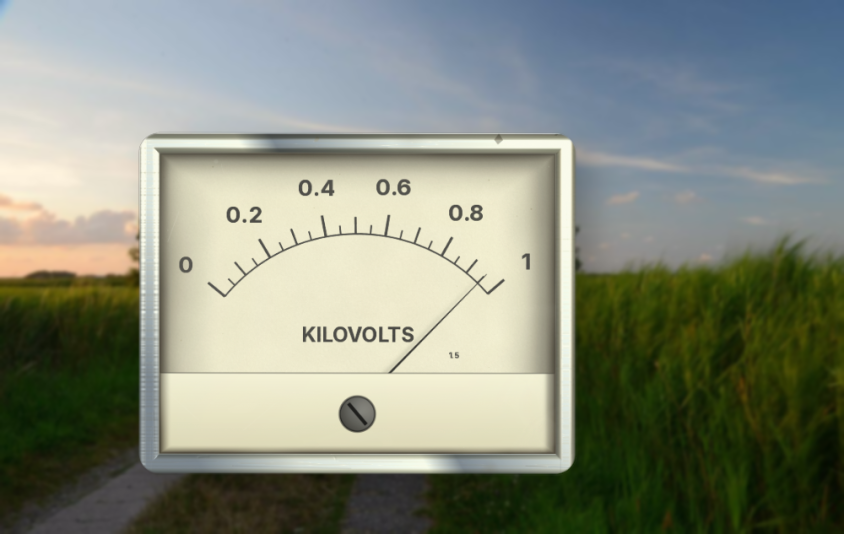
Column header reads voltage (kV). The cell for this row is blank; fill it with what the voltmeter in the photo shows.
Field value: 0.95 kV
